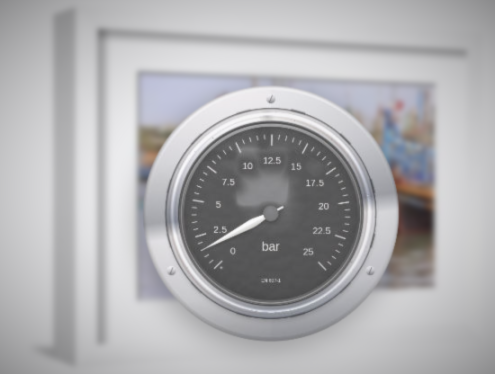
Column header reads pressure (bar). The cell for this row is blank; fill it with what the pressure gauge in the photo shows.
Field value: 1.5 bar
